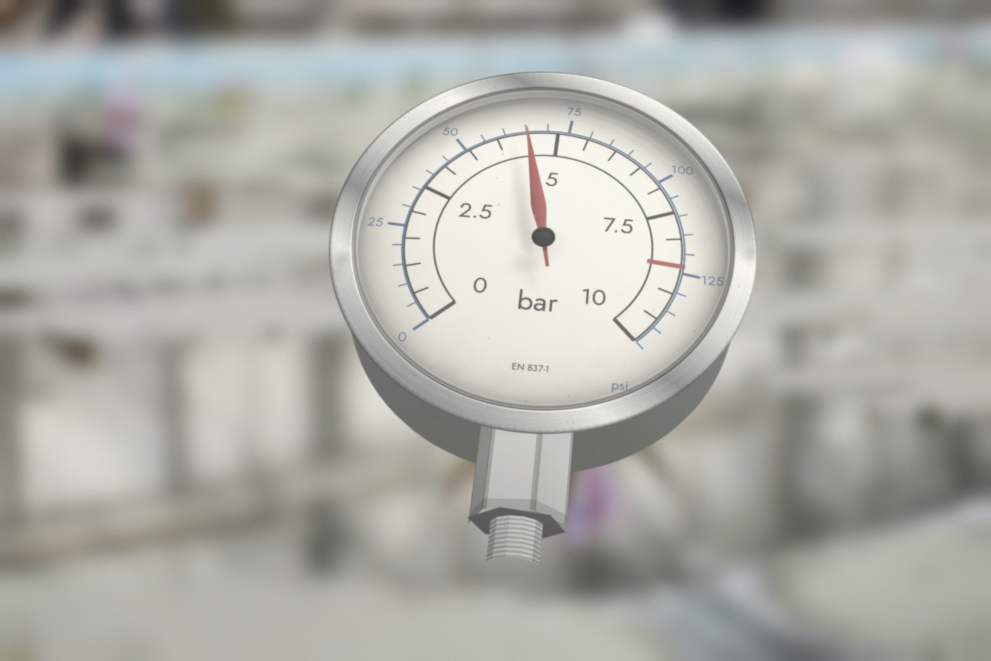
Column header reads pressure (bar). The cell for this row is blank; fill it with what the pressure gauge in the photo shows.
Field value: 4.5 bar
